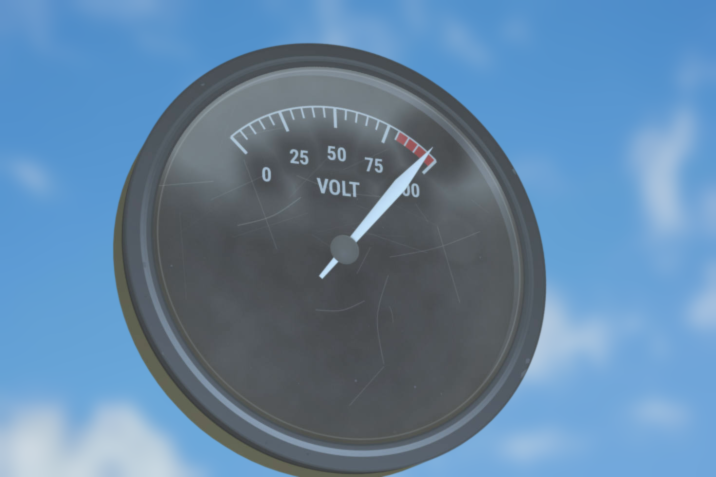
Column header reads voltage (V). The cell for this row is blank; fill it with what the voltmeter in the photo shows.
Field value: 95 V
